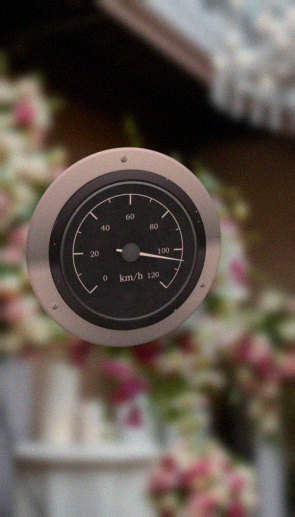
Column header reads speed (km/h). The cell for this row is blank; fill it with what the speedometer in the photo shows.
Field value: 105 km/h
